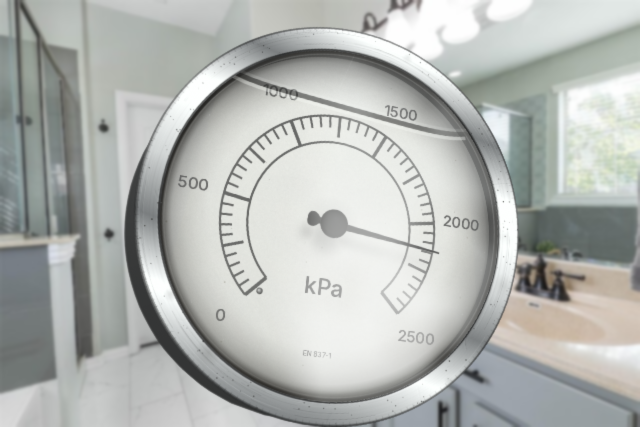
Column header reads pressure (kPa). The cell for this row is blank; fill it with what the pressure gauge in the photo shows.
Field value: 2150 kPa
